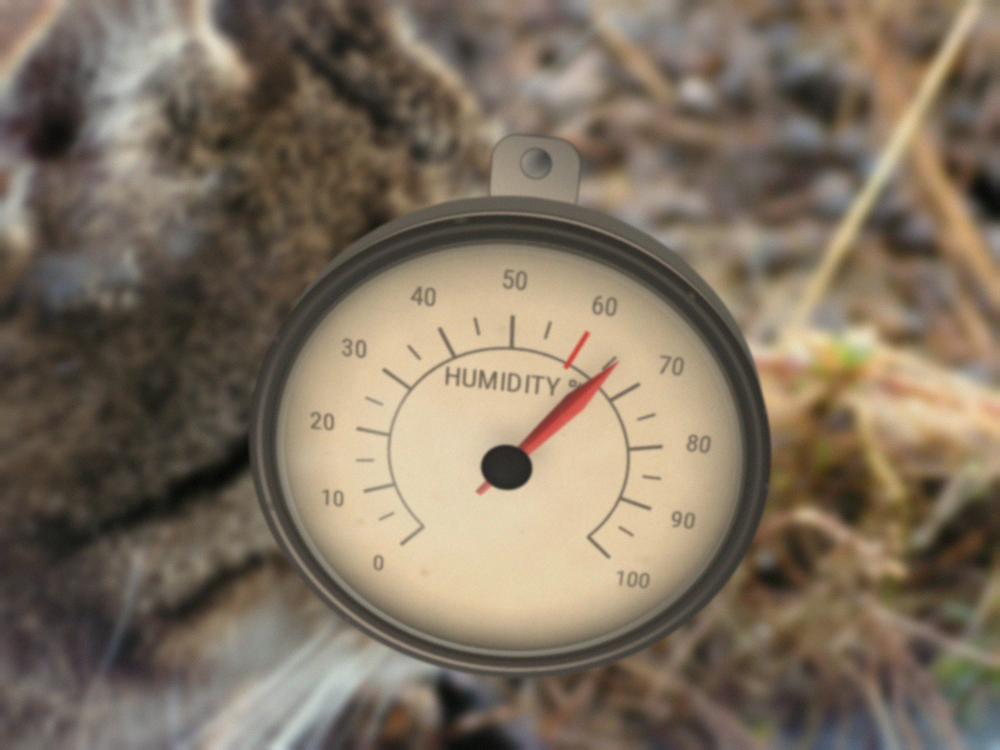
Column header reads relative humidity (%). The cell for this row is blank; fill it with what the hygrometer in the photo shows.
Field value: 65 %
